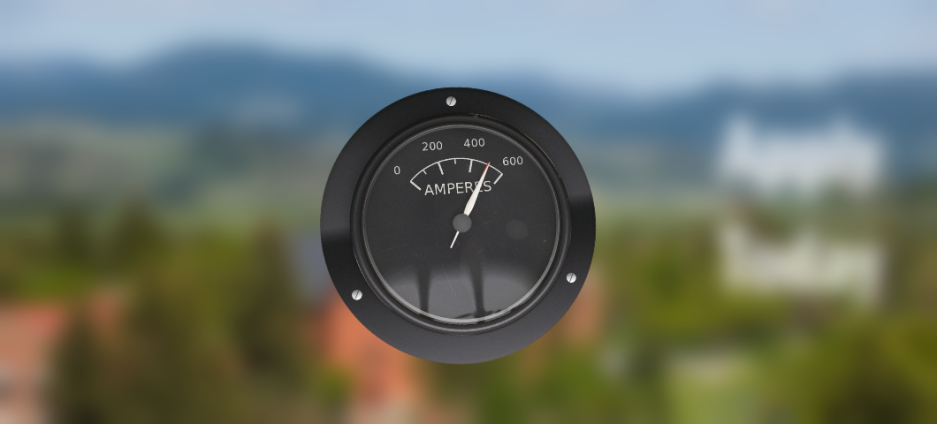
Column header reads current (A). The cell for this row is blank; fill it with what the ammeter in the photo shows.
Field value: 500 A
